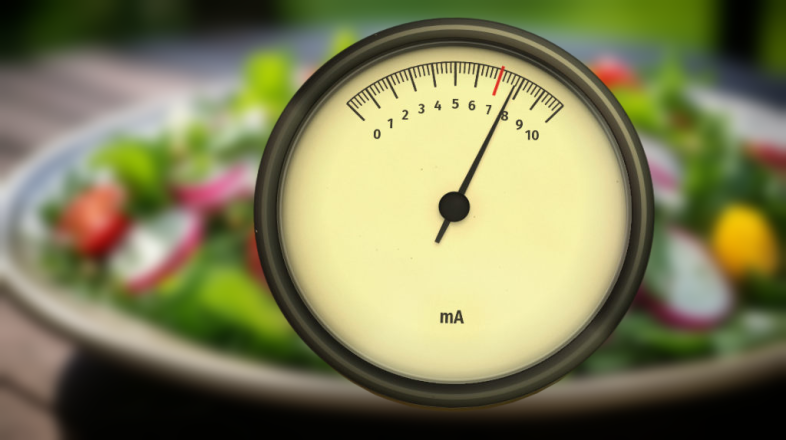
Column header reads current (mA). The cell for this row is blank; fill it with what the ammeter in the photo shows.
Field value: 7.8 mA
